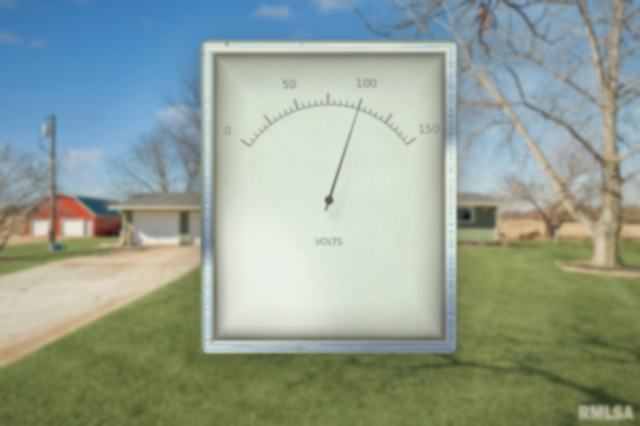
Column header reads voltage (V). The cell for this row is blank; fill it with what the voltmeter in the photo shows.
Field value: 100 V
